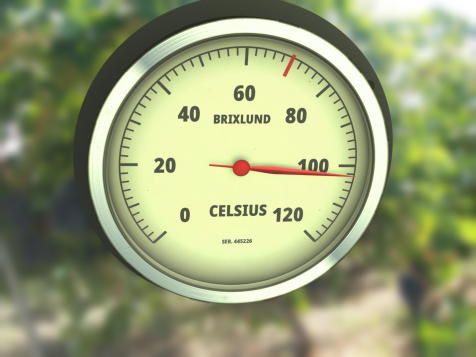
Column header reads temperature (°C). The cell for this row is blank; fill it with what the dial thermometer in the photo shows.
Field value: 102 °C
